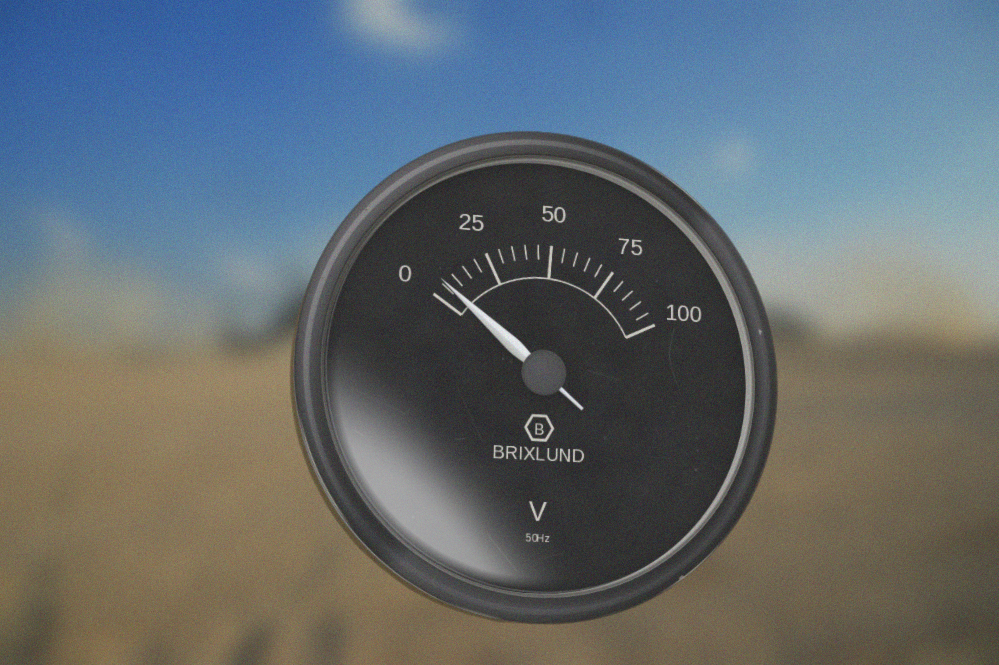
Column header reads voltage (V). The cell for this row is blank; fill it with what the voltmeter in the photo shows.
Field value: 5 V
